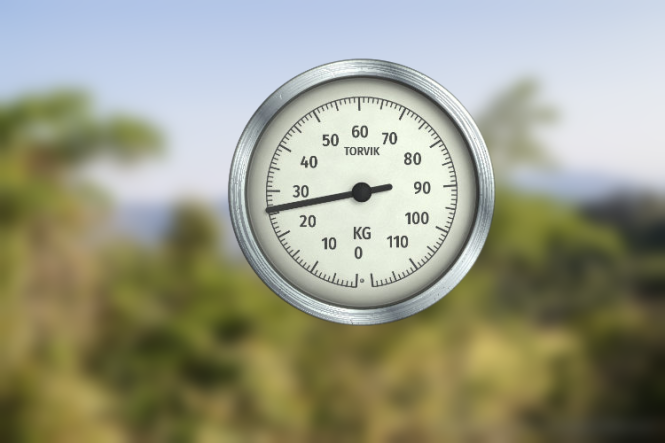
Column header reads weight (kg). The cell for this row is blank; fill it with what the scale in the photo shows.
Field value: 26 kg
